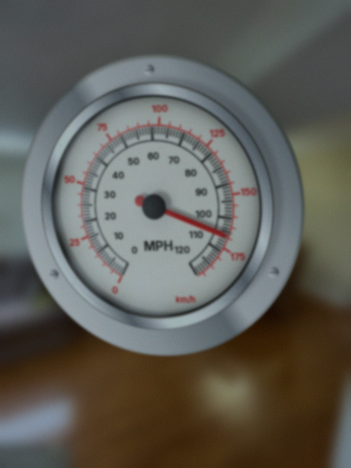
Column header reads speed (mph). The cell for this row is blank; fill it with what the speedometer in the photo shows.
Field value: 105 mph
